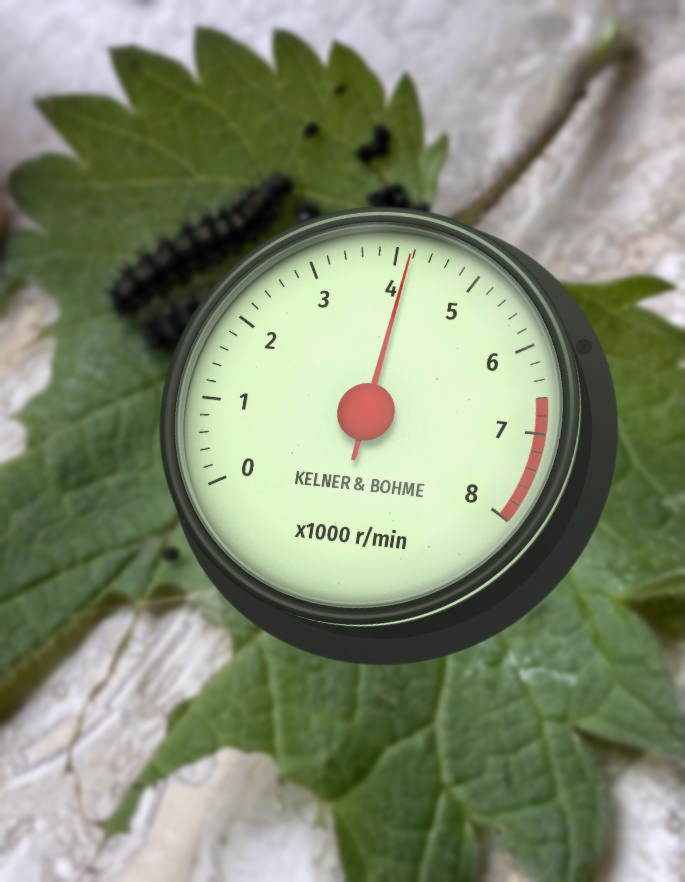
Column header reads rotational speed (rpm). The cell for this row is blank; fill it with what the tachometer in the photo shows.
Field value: 4200 rpm
